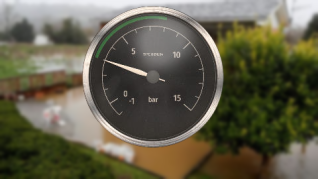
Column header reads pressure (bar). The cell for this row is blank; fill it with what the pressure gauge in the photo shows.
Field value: 3 bar
